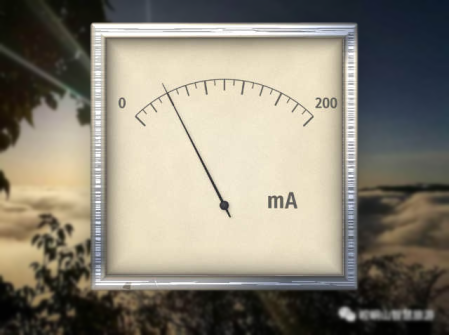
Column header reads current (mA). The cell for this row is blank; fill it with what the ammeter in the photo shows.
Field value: 40 mA
